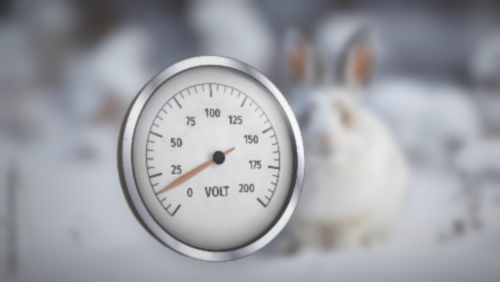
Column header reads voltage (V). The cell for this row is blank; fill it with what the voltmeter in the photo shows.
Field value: 15 V
